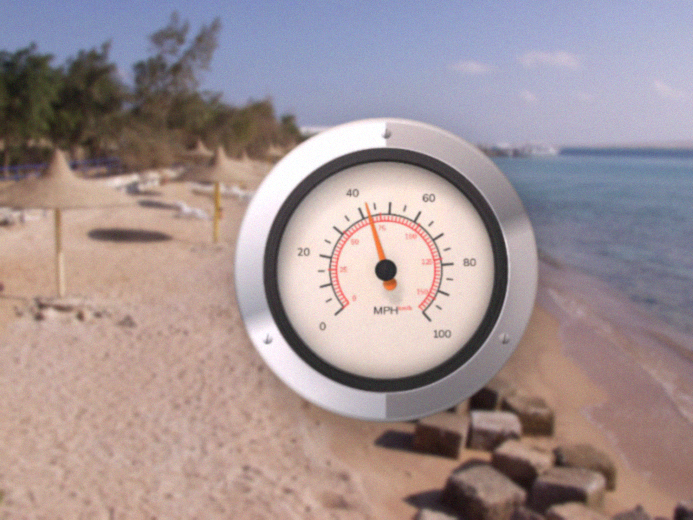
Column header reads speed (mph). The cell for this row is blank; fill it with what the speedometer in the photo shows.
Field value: 42.5 mph
